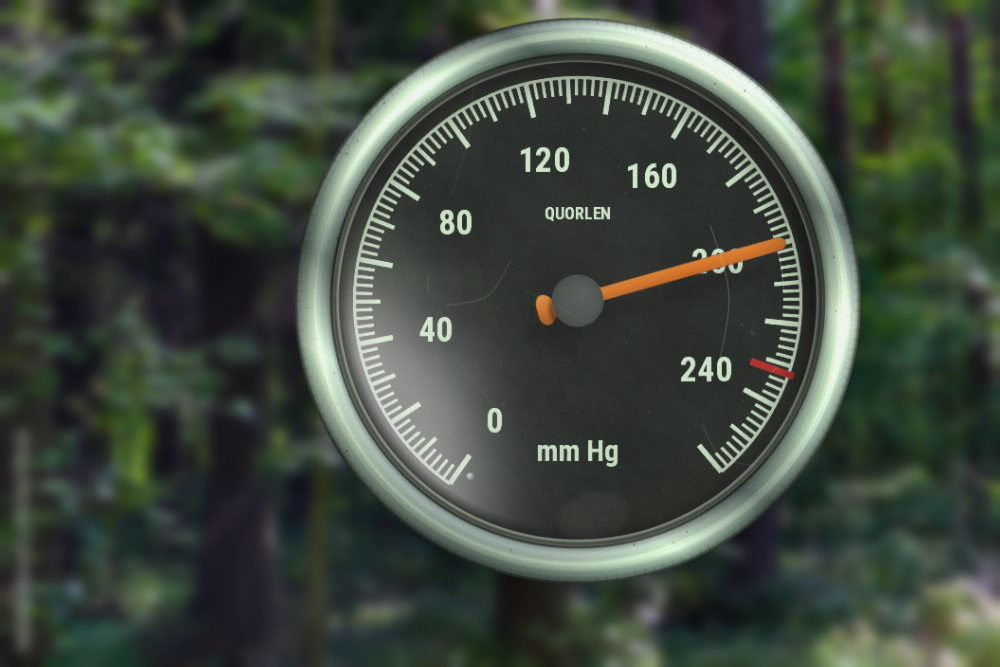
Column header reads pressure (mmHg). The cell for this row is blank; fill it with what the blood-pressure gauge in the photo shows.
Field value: 200 mmHg
